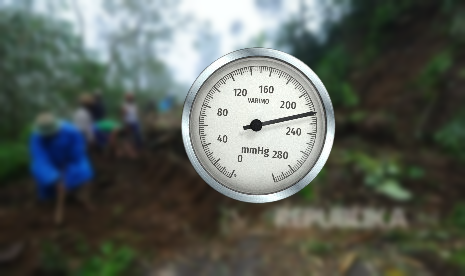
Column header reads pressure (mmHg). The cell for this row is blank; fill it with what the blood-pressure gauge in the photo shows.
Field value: 220 mmHg
